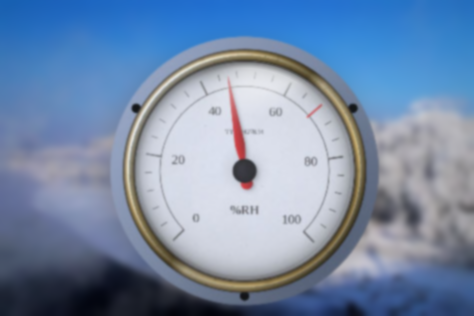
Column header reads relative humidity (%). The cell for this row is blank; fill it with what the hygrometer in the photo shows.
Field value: 46 %
